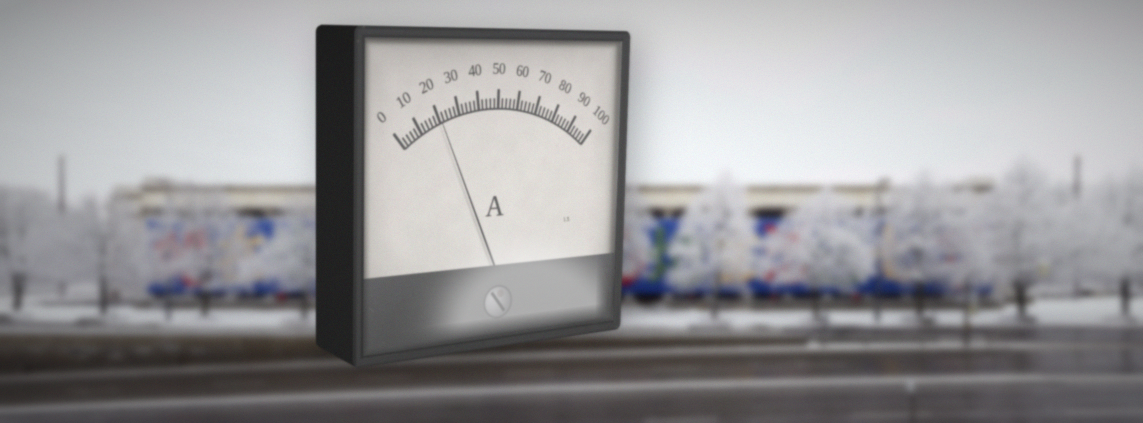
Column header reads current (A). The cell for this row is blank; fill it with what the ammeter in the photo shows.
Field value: 20 A
